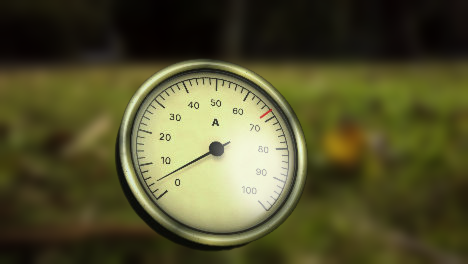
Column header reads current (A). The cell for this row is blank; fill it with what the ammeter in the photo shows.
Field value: 4 A
